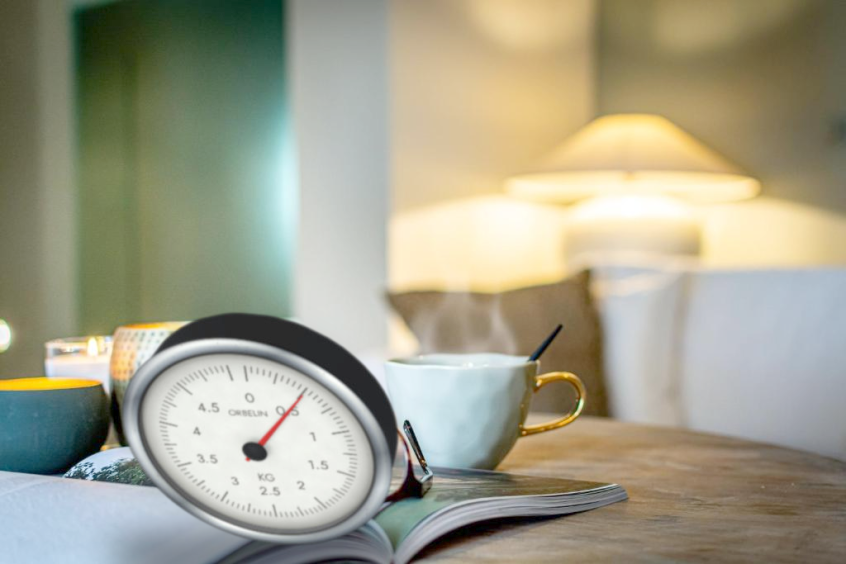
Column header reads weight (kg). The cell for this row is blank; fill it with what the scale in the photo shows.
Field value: 0.5 kg
